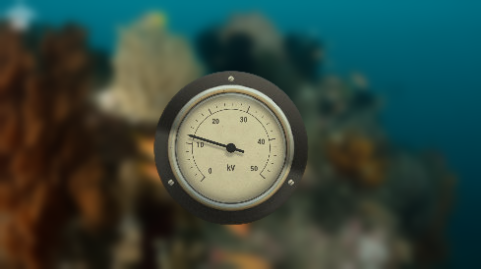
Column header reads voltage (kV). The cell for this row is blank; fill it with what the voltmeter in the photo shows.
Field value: 12 kV
